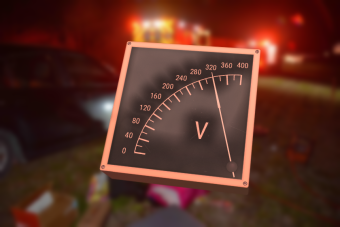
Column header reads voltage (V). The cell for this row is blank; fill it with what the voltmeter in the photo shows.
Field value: 320 V
